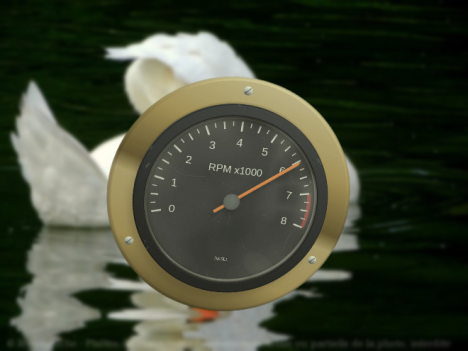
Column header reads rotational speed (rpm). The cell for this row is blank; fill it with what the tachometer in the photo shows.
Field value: 6000 rpm
